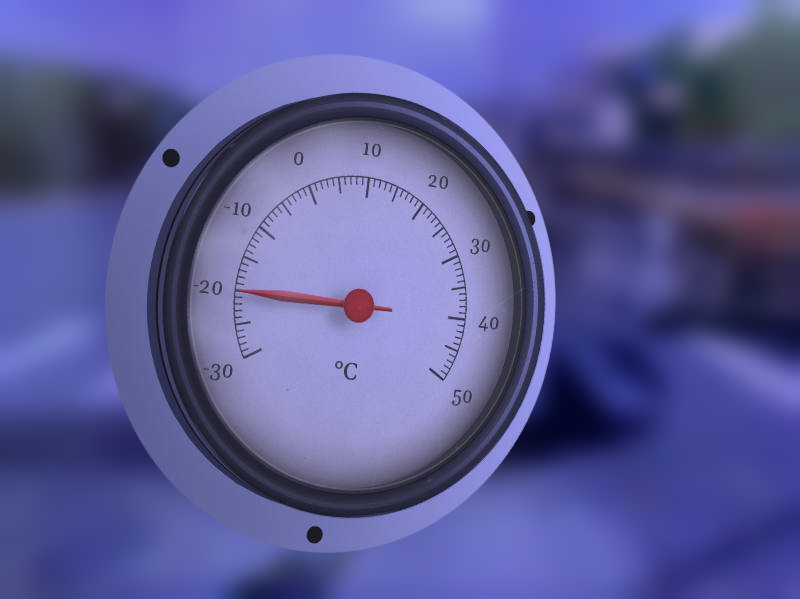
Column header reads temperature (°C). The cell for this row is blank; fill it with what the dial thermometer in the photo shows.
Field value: -20 °C
